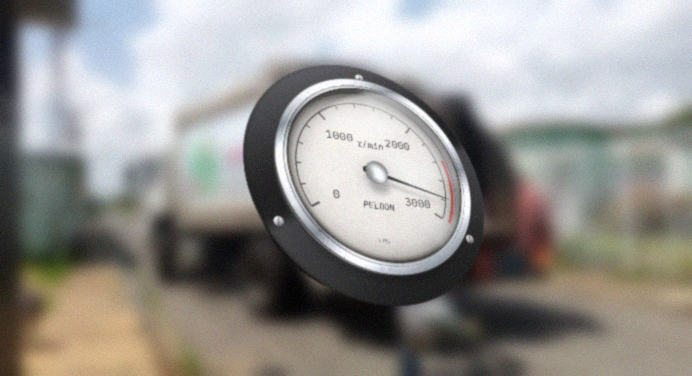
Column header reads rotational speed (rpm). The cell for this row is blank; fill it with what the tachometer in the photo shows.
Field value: 2800 rpm
